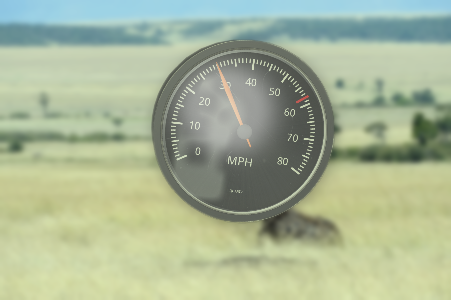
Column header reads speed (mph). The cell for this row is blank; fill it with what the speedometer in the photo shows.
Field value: 30 mph
